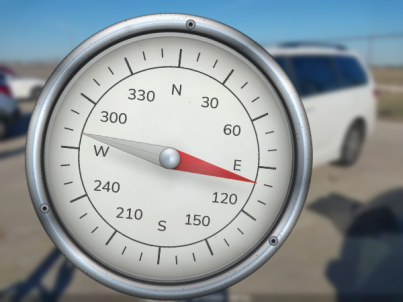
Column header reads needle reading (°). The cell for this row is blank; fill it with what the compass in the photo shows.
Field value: 100 °
